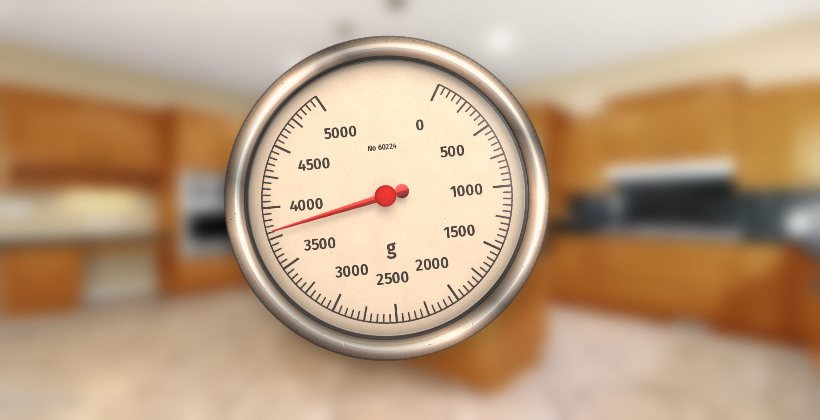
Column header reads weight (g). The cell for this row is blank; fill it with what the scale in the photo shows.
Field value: 3800 g
